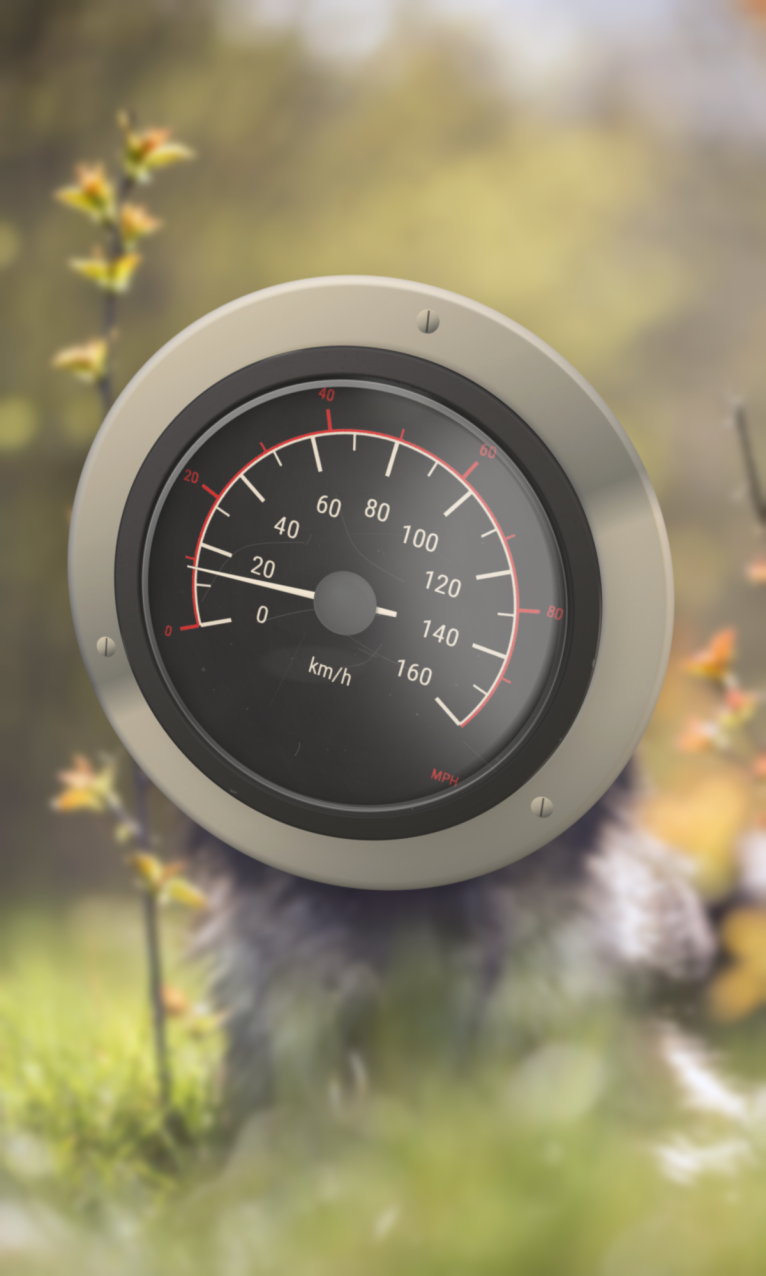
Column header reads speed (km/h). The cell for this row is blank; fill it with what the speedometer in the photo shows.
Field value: 15 km/h
